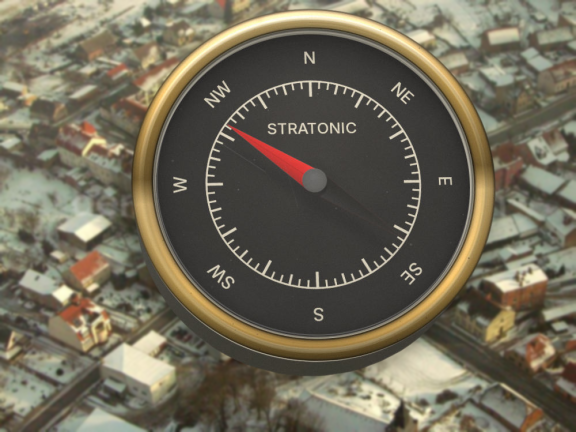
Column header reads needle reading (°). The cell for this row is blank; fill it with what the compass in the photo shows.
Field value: 305 °
